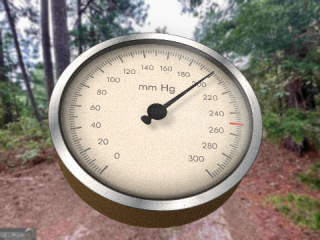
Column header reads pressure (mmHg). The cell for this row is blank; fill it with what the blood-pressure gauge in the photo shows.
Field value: 200 mmHg
